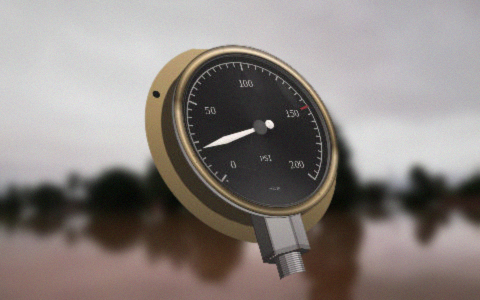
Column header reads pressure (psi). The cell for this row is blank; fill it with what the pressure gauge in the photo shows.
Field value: 20 psi
